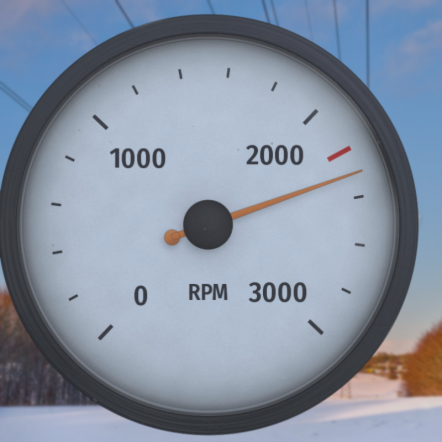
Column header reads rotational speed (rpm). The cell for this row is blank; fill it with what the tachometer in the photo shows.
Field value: 2300 rpm
